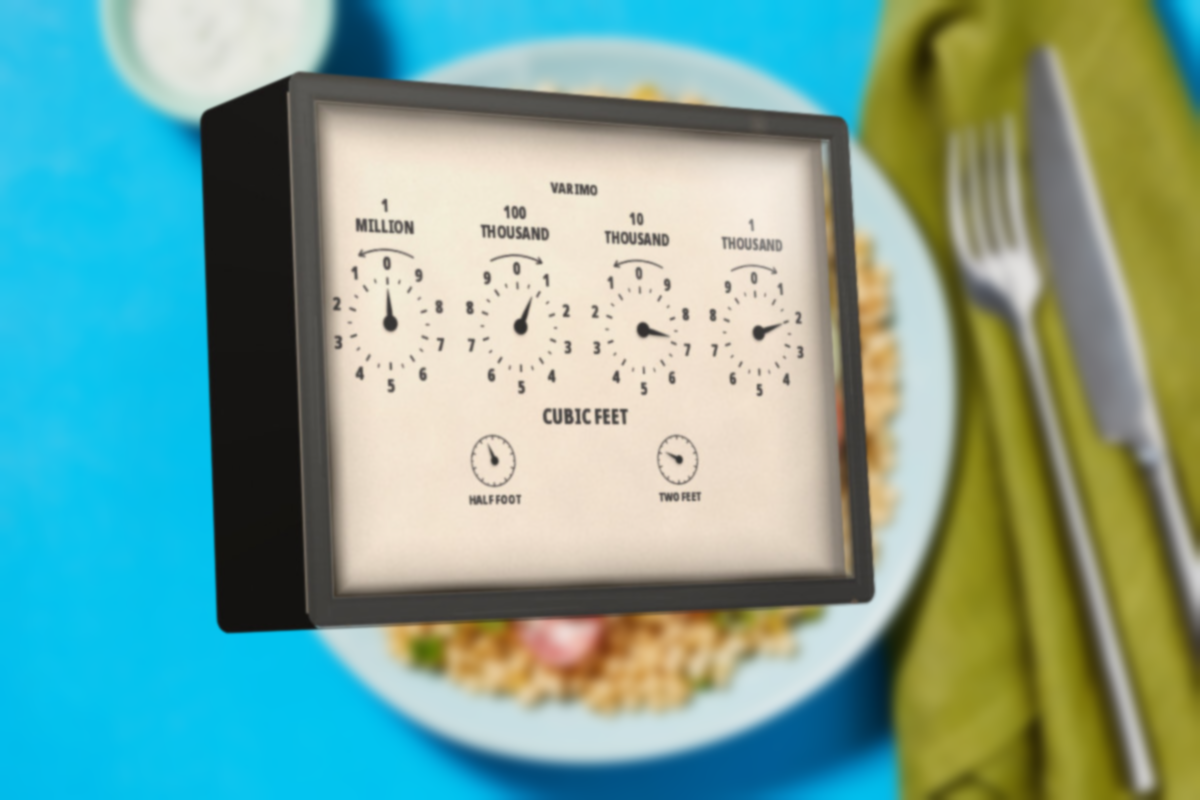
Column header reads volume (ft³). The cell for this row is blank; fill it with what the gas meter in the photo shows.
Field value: 7200 ft³
